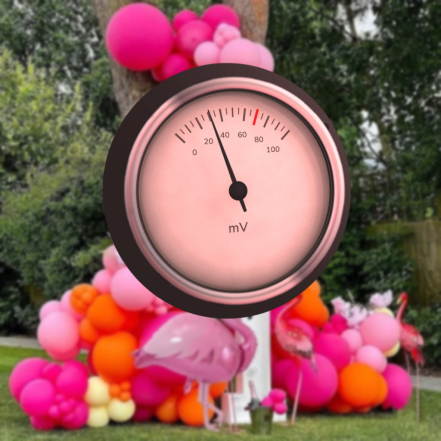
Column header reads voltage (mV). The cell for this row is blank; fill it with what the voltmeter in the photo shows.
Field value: 30 mV
